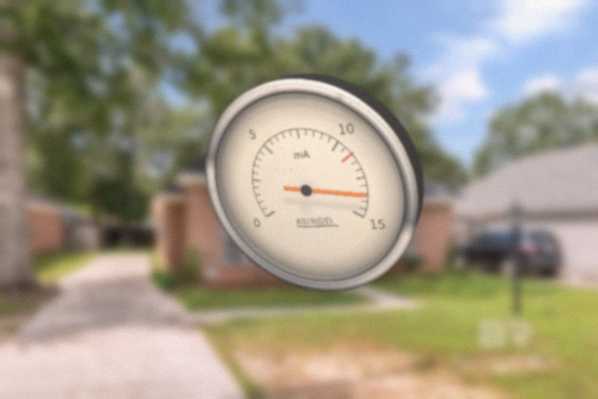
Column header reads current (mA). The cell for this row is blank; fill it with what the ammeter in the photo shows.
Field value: 13.5 mA
